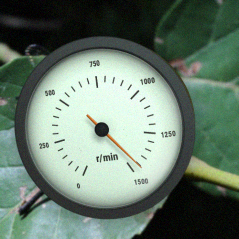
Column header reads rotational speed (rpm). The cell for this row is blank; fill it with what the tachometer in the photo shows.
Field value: 1450 rpm
